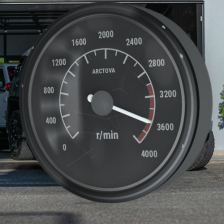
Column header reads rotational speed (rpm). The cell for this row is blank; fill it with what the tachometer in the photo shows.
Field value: 3600 rpm
